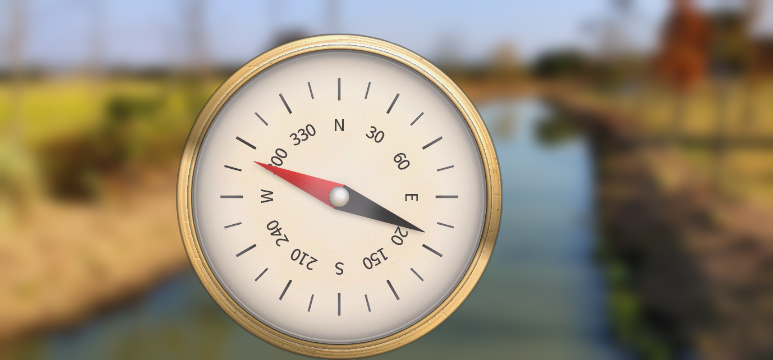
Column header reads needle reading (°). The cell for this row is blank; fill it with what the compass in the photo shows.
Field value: 292.5 °
